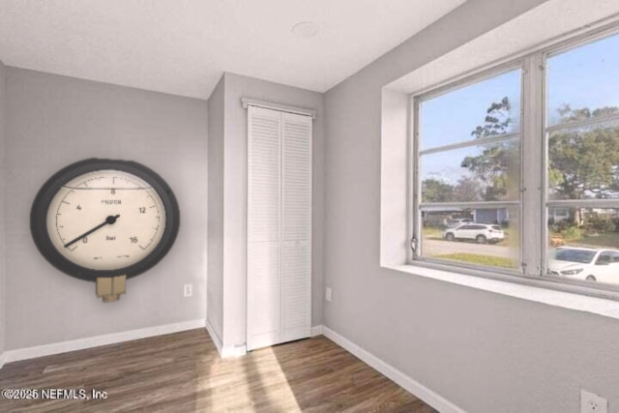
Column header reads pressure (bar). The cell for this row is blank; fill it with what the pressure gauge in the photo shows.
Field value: 0.5 bar
